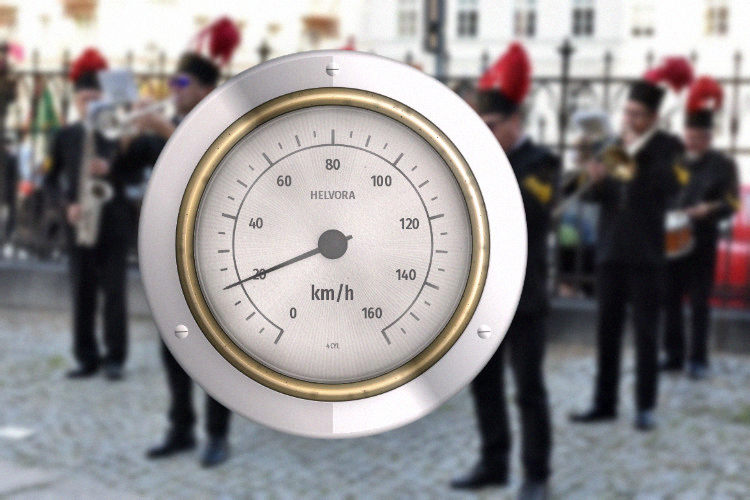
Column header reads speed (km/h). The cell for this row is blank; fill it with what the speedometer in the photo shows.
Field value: 20 km/h
